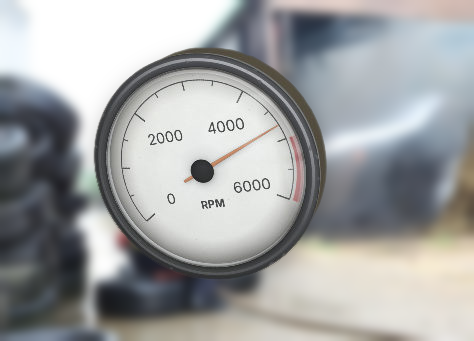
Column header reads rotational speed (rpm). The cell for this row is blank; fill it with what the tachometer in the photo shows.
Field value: 4750 rpm
